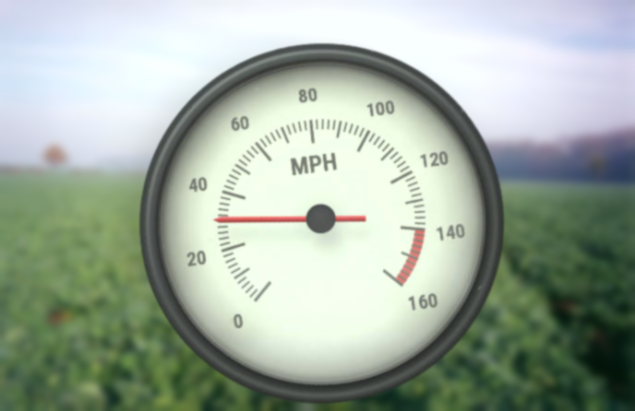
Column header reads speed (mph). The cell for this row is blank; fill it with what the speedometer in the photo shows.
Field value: 30 mph
